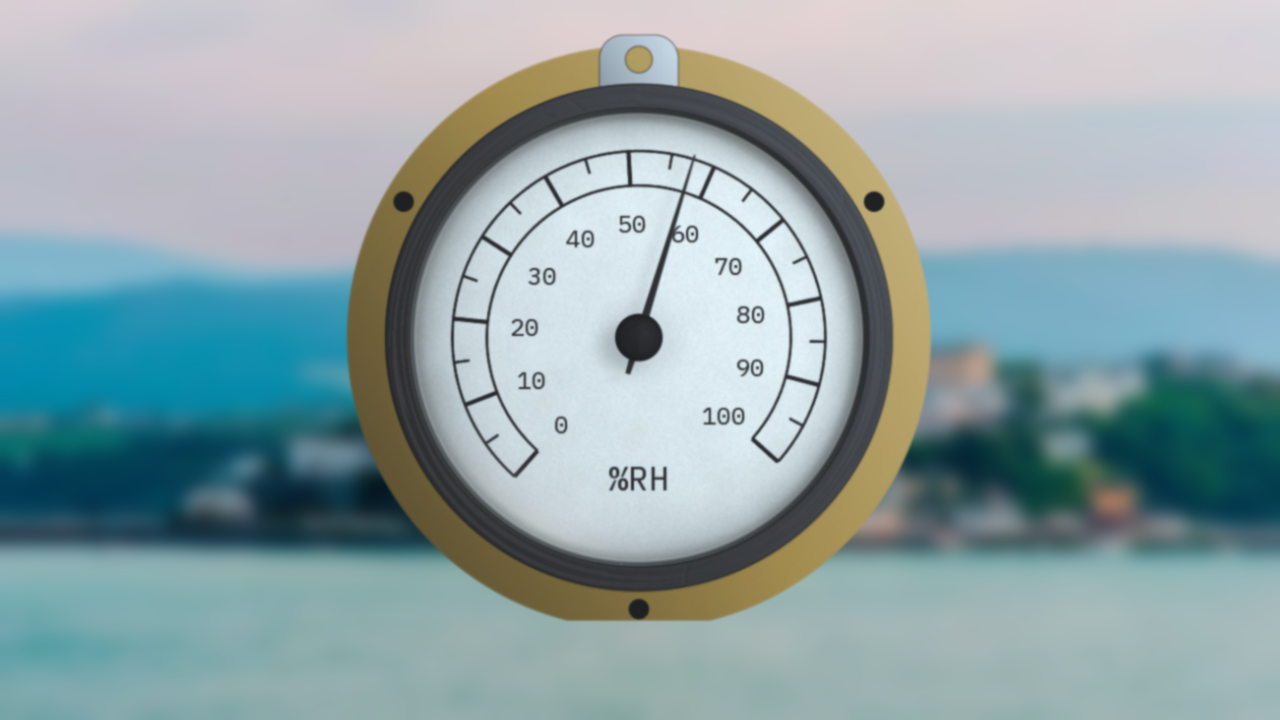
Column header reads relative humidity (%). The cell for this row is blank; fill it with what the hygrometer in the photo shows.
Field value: 57.5 %
